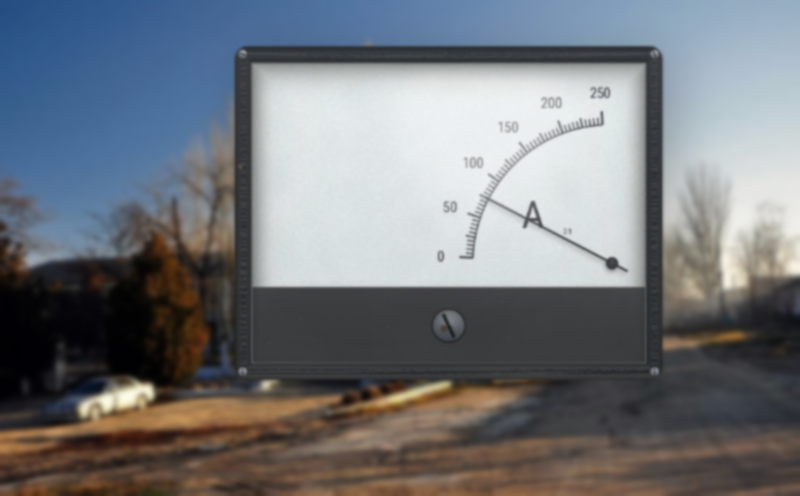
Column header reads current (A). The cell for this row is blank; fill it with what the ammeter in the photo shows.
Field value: 75 A
